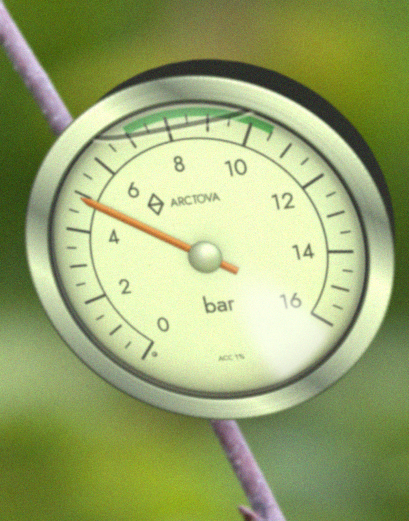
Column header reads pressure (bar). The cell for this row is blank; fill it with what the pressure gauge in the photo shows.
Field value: 5 bar
